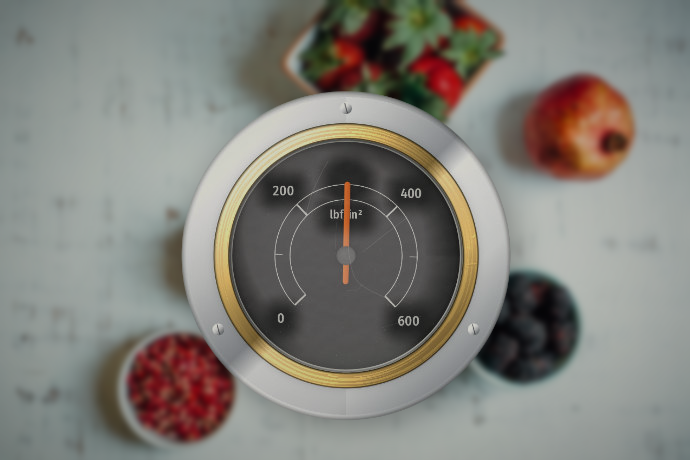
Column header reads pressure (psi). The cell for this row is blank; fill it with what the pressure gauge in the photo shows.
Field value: 300 psi
